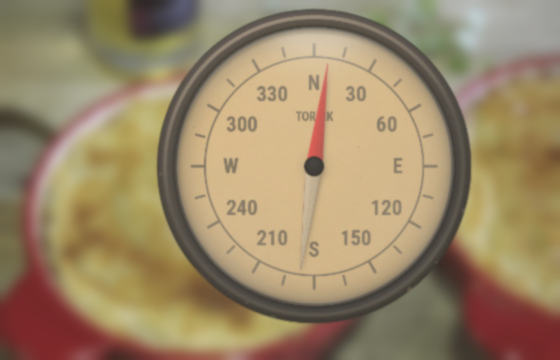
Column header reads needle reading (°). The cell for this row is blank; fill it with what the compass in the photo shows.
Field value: 7.5 °
